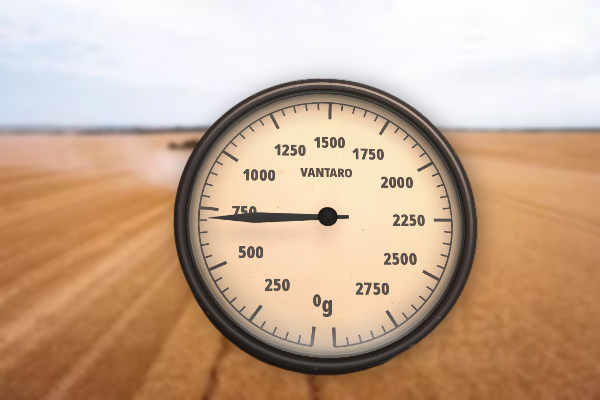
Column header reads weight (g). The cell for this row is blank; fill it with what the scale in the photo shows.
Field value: 700 g
